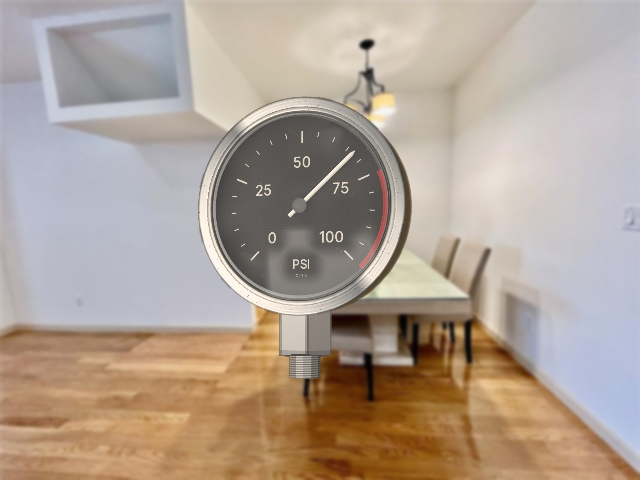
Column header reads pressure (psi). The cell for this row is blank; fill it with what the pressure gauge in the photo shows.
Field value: 67.5 psi
